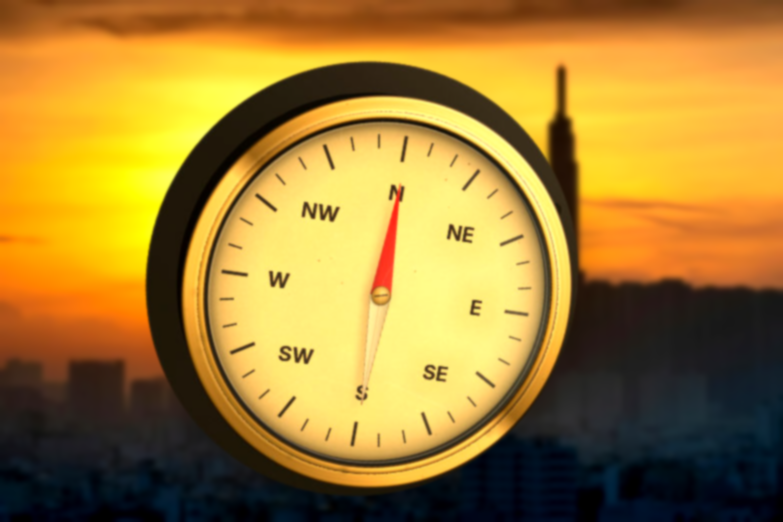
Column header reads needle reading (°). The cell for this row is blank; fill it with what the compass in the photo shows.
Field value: 0 °
